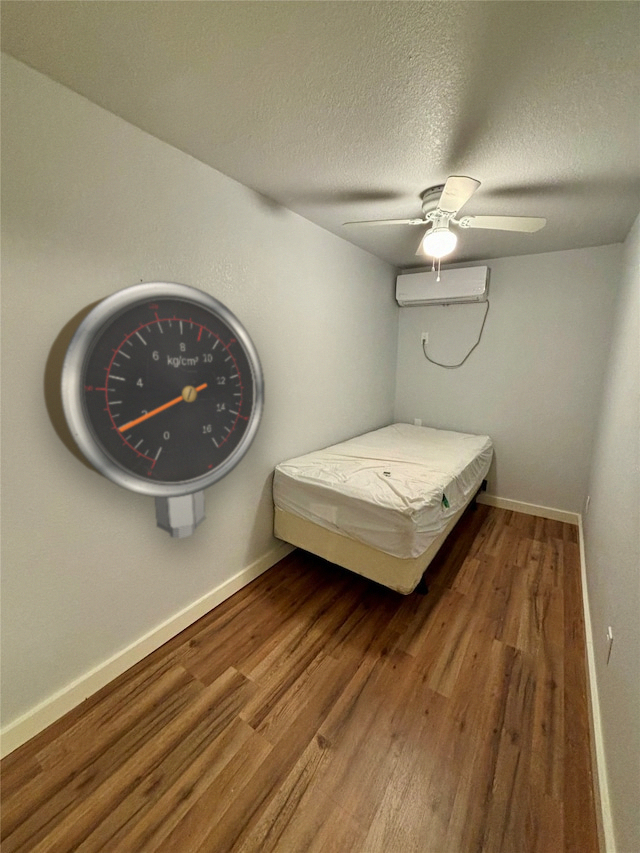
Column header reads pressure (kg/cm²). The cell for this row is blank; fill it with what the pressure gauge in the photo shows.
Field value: 2 kg/cm²
